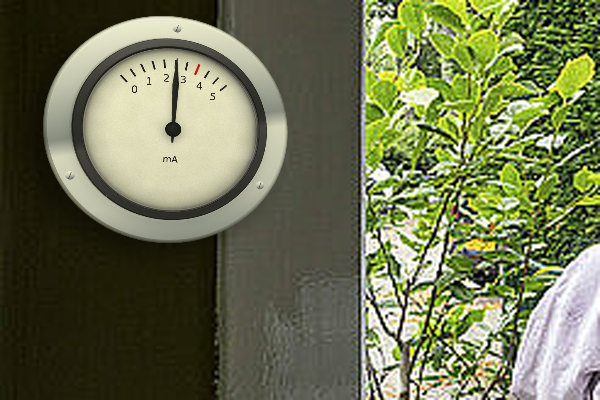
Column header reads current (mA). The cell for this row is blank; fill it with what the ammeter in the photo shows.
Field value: 2.5 mA
